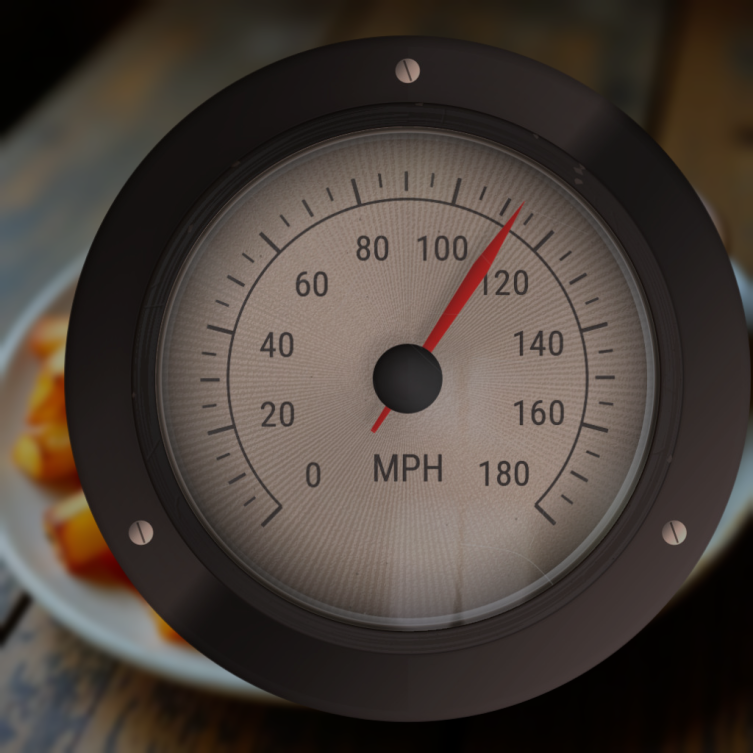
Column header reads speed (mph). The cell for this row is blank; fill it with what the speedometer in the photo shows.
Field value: 112.5 mph
